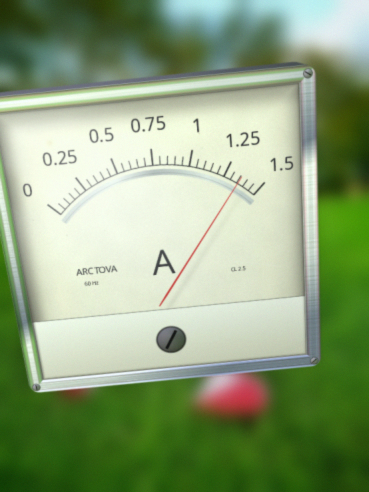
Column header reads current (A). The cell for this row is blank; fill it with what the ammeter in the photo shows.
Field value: 1.35 A
